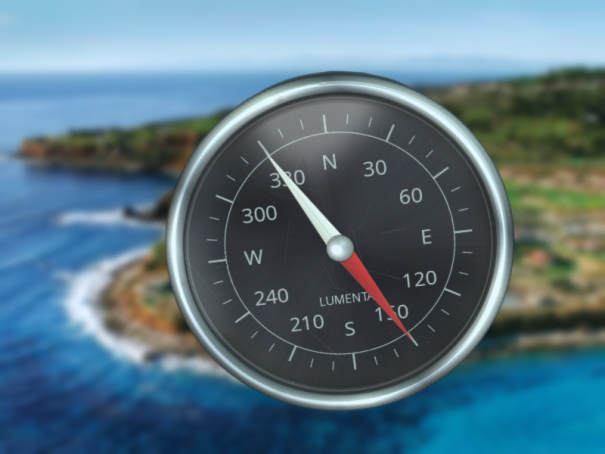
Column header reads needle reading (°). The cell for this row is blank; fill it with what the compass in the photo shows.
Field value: 150 °
